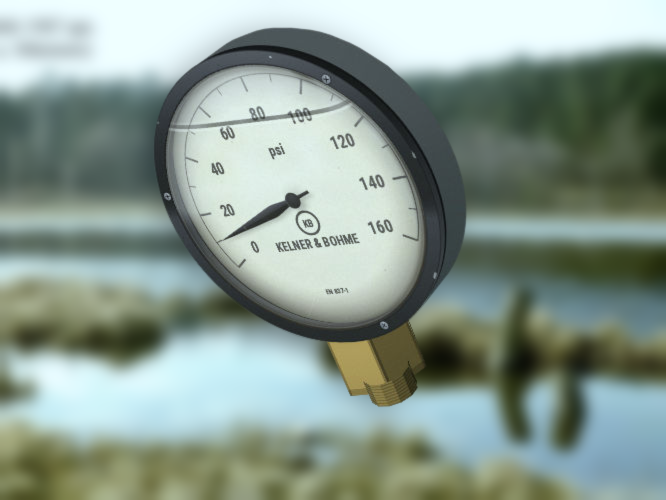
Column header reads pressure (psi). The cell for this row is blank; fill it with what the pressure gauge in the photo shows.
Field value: 10 psi
